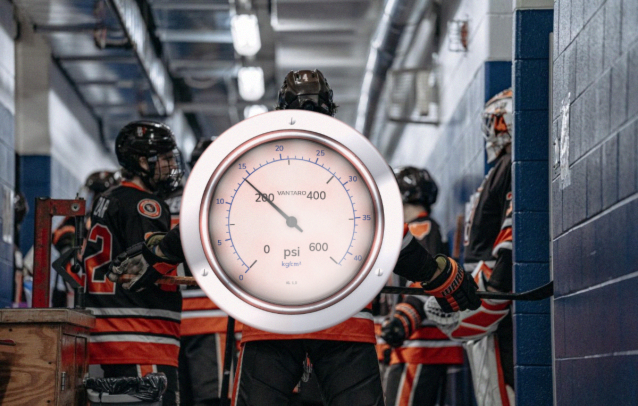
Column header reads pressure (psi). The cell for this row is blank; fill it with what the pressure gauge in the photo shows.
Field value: 200 psi
